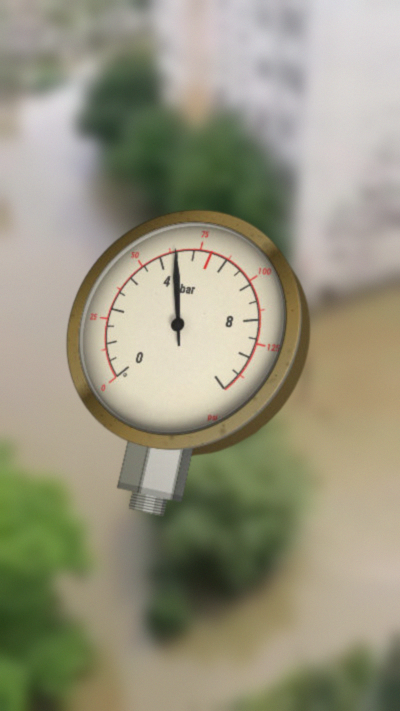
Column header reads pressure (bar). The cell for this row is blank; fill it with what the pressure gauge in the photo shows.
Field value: 4.5 bar
